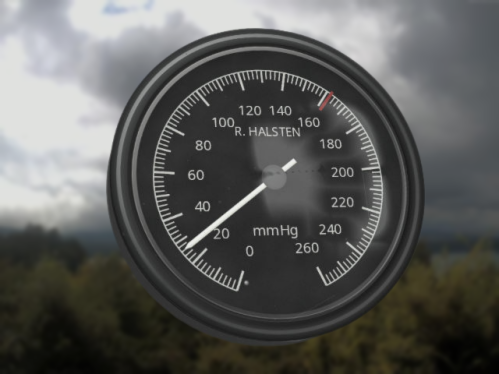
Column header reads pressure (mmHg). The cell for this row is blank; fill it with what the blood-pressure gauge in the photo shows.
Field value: 26 mmHg
